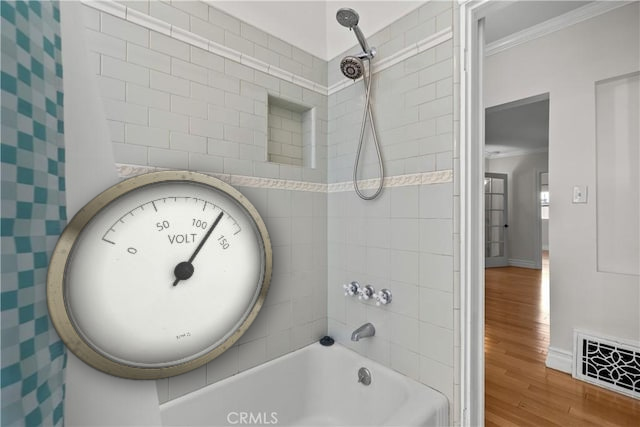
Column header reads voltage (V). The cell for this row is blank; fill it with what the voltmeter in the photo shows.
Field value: 120 V
